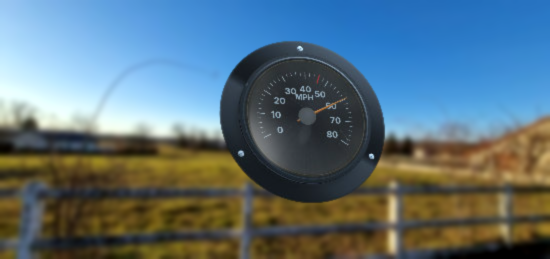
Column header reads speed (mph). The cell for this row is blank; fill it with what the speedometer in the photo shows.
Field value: 60 mph
